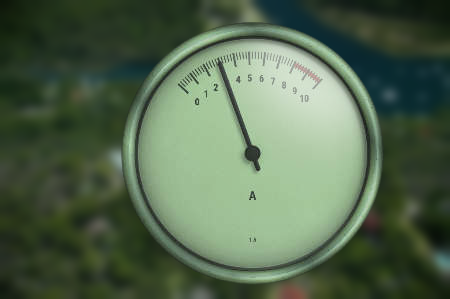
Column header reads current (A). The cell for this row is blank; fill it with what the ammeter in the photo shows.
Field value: 3 A
